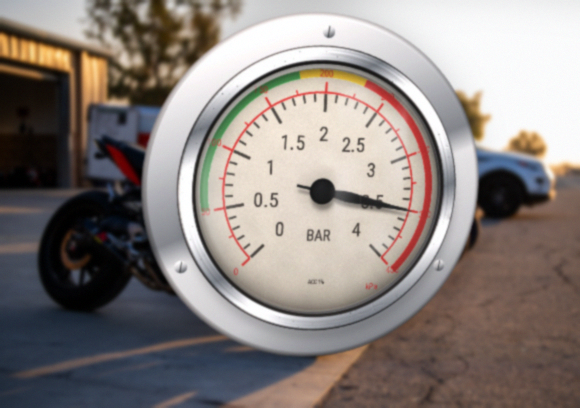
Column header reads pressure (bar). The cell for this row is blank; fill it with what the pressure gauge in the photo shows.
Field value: 3.5 bar
